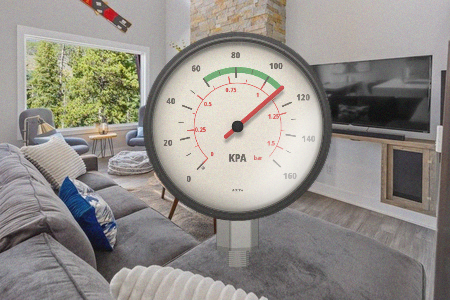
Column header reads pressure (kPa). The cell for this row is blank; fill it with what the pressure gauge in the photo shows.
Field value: 110 kPa
